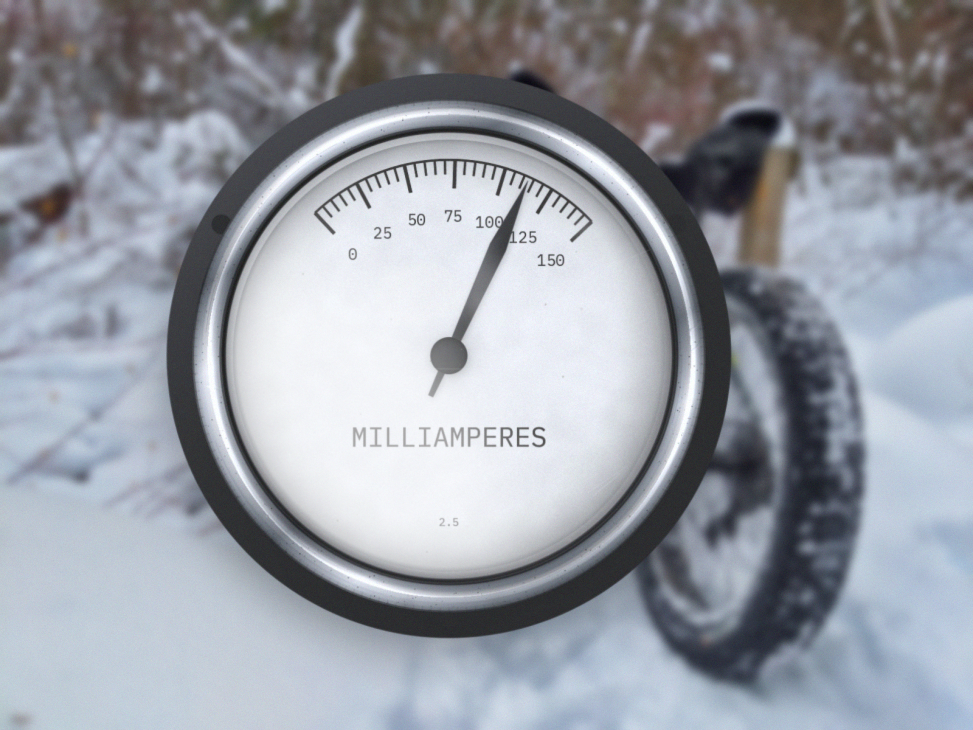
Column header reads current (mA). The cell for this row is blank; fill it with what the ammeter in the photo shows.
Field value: 112.5 mA
